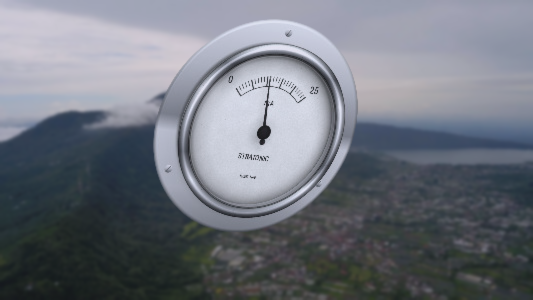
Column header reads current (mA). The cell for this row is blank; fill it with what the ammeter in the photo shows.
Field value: 10 mA
